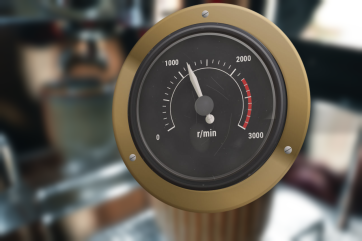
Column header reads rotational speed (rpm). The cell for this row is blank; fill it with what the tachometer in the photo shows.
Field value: 1200 rpm
